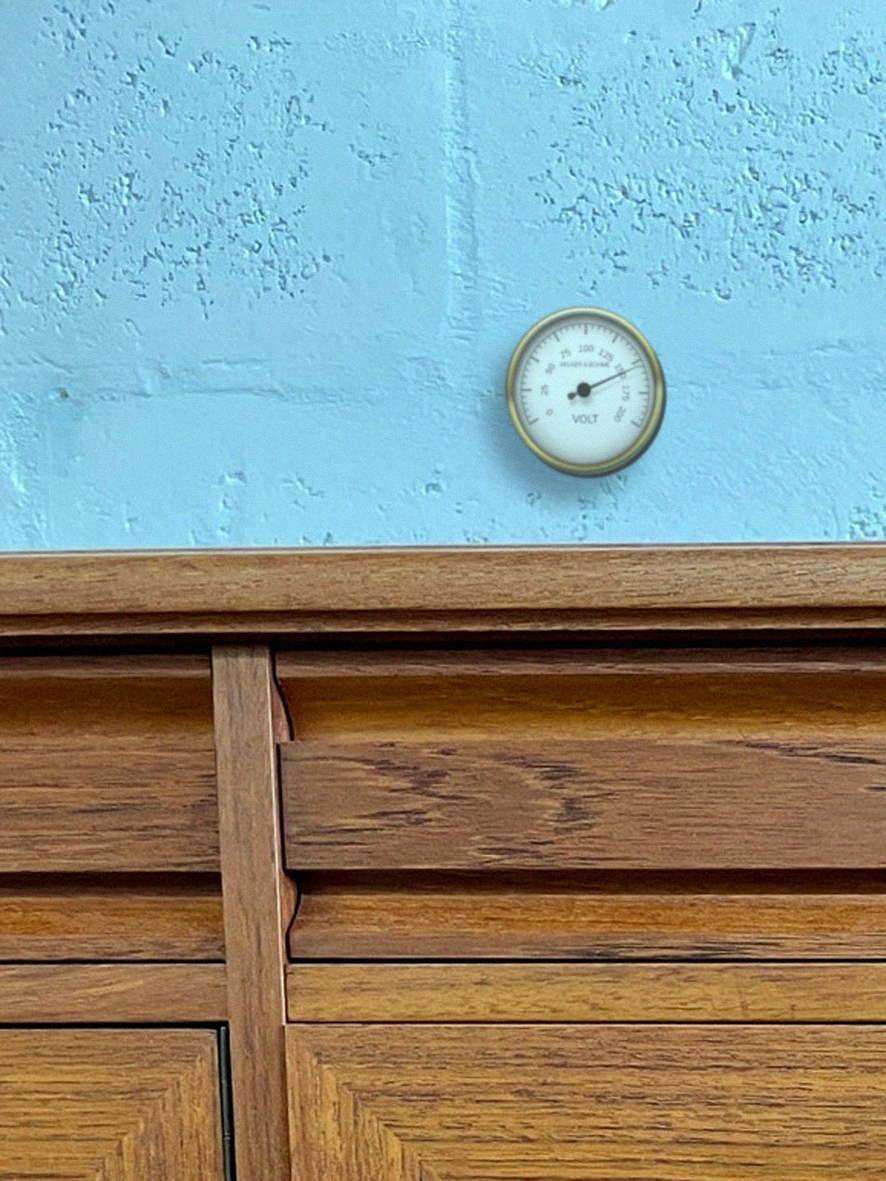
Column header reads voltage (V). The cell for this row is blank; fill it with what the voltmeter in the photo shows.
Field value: 155 V
